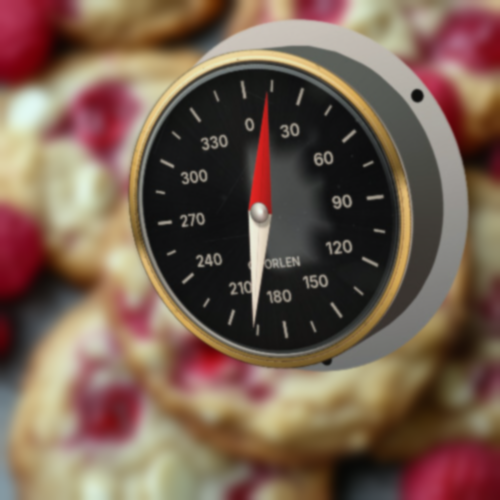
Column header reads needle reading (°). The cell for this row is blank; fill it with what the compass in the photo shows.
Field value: 15 °
